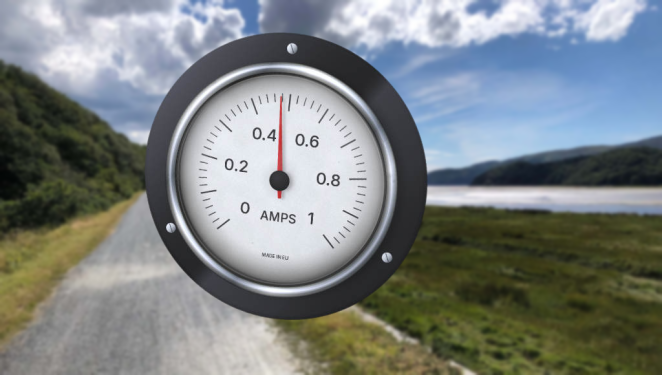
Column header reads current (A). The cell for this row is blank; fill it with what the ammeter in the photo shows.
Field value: 0.48 A
